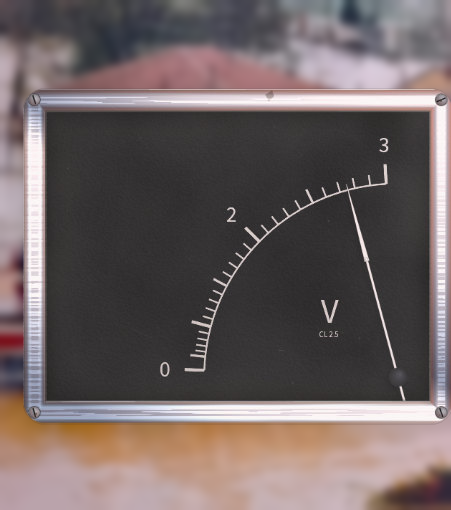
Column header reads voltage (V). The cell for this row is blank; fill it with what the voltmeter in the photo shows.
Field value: 2.75 V
